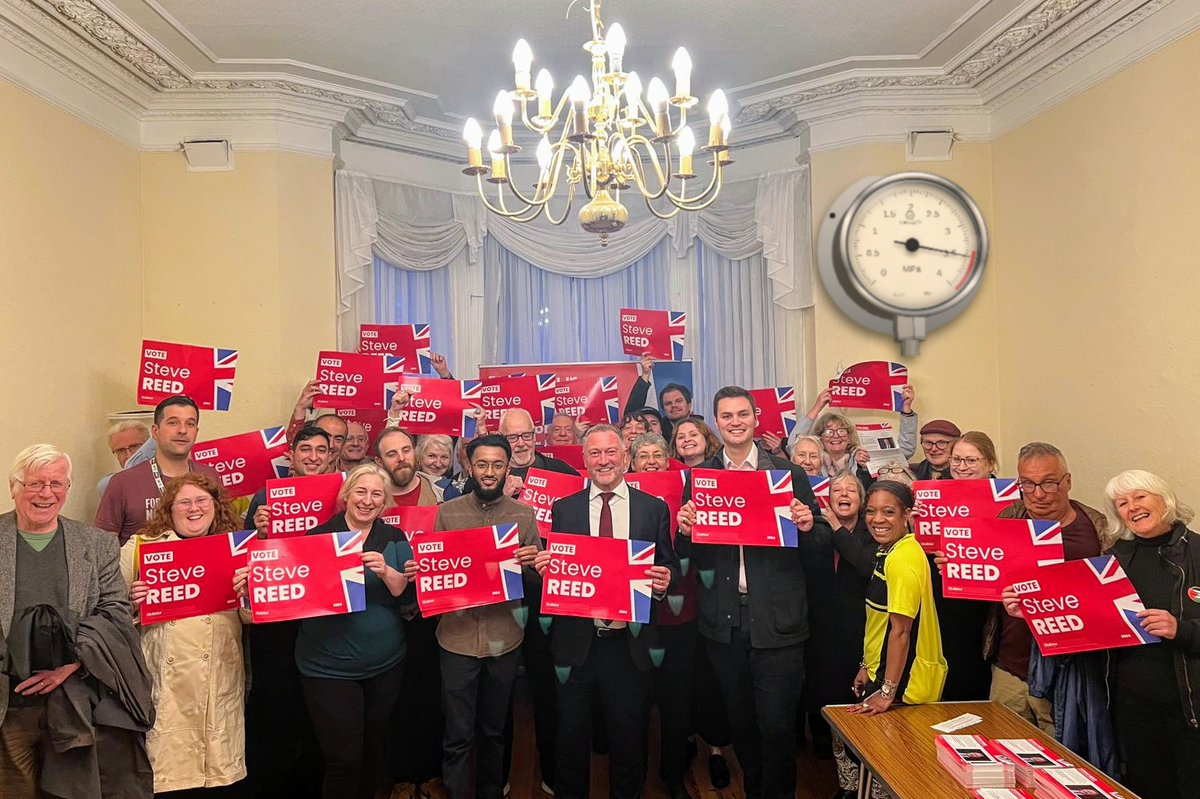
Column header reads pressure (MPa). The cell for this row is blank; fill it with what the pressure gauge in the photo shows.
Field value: 3.5 MPa
